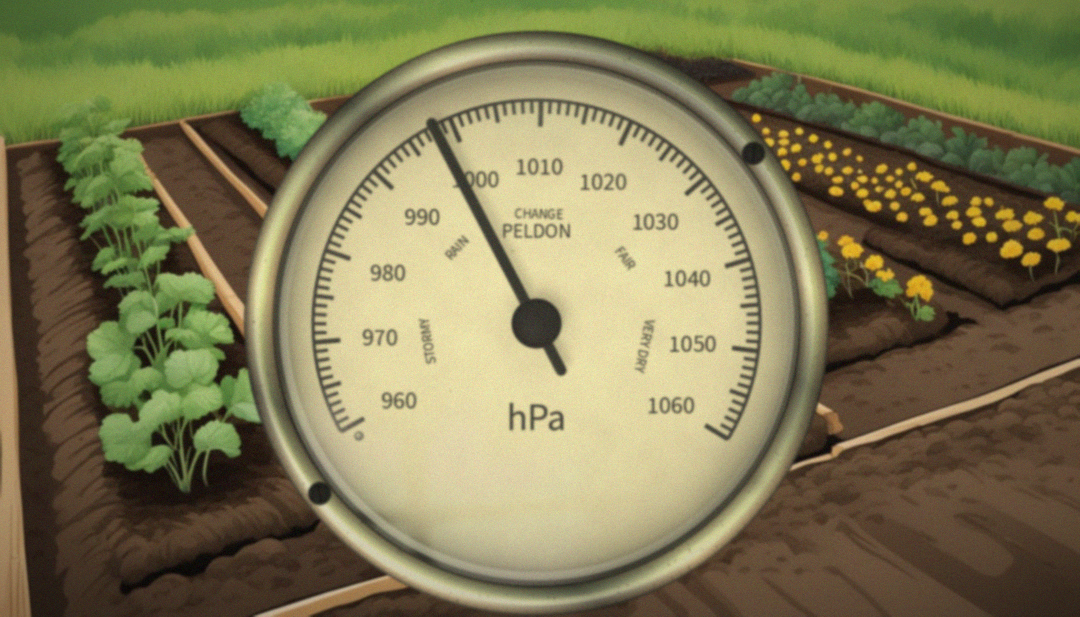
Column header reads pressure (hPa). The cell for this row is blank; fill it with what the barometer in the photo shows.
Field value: 998 hPa
